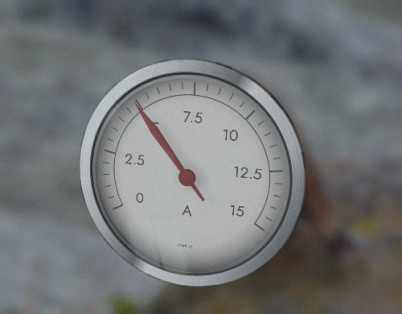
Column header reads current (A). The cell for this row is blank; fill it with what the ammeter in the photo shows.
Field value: 5 A
